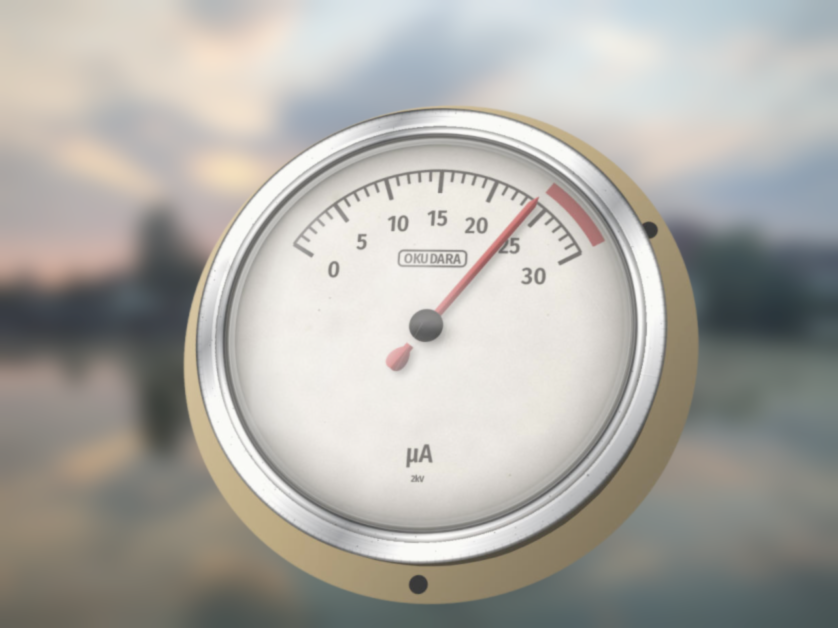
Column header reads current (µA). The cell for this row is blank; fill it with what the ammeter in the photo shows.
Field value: 24 µA
